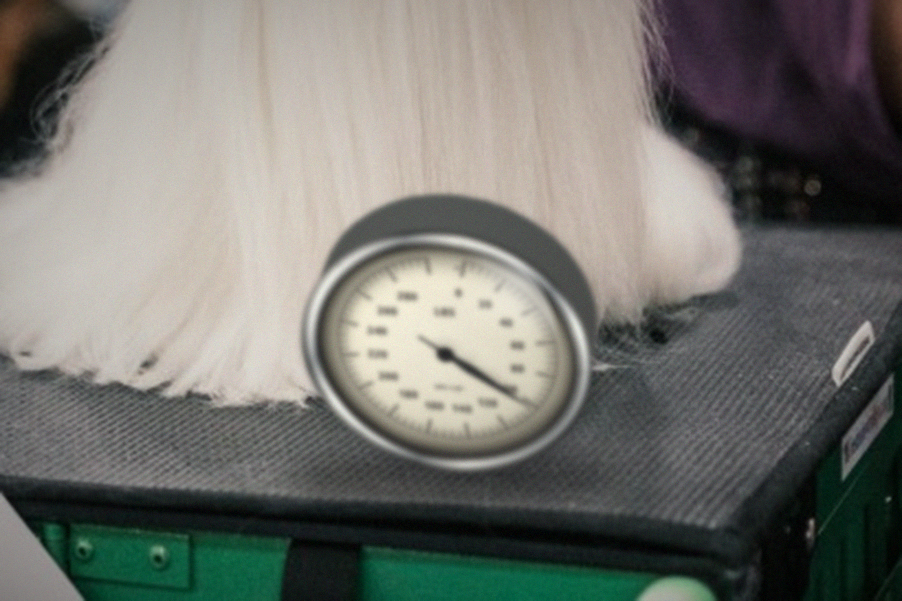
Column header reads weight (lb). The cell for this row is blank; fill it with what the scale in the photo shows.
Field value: 100 lb
